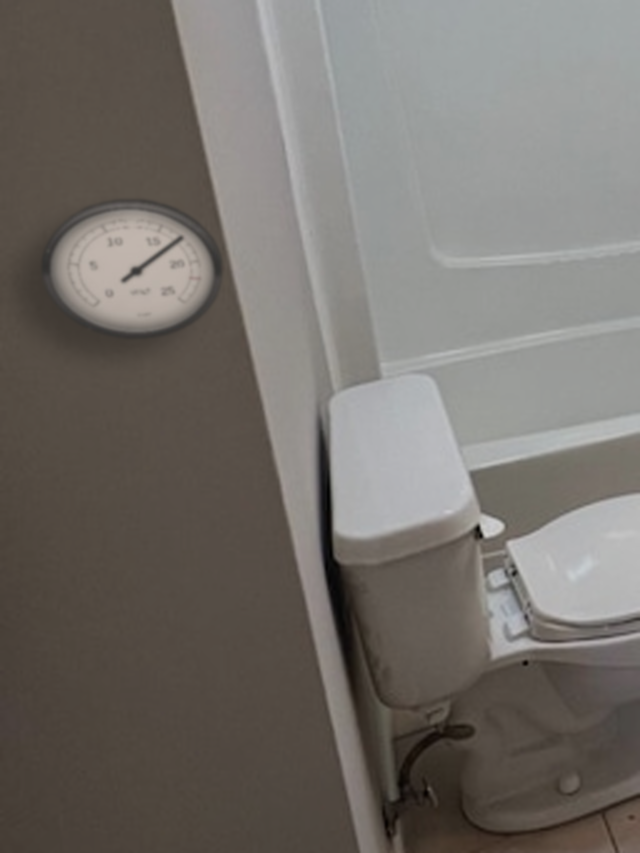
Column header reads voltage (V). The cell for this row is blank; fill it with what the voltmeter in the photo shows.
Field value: 17 V
